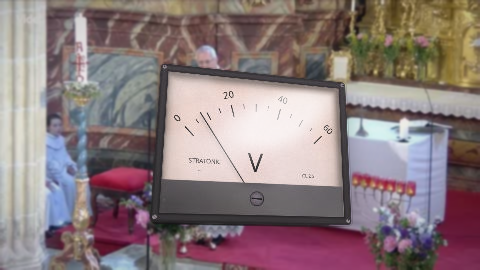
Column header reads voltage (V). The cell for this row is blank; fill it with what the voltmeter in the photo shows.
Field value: 7.5 V
